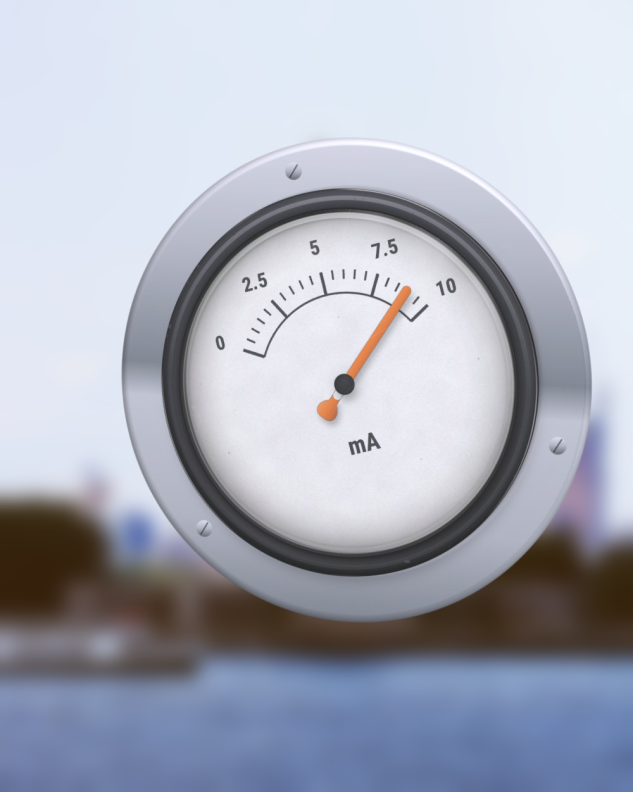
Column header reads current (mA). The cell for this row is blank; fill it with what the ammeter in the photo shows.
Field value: 9 mA
